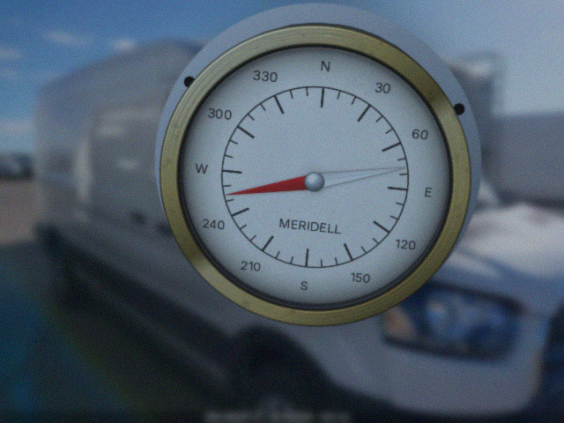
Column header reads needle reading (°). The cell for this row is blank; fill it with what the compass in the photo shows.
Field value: 255 °
